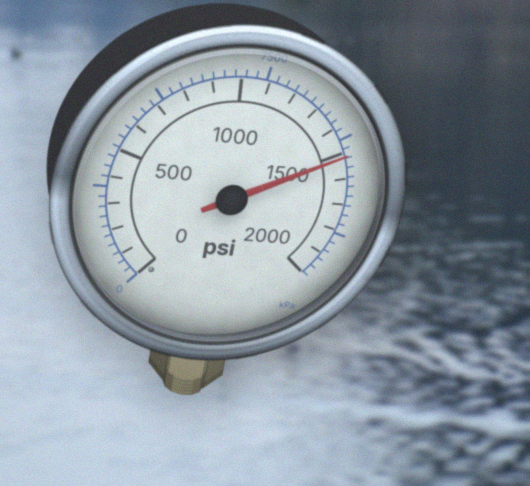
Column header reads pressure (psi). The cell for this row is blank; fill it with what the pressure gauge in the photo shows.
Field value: 1500 psi
